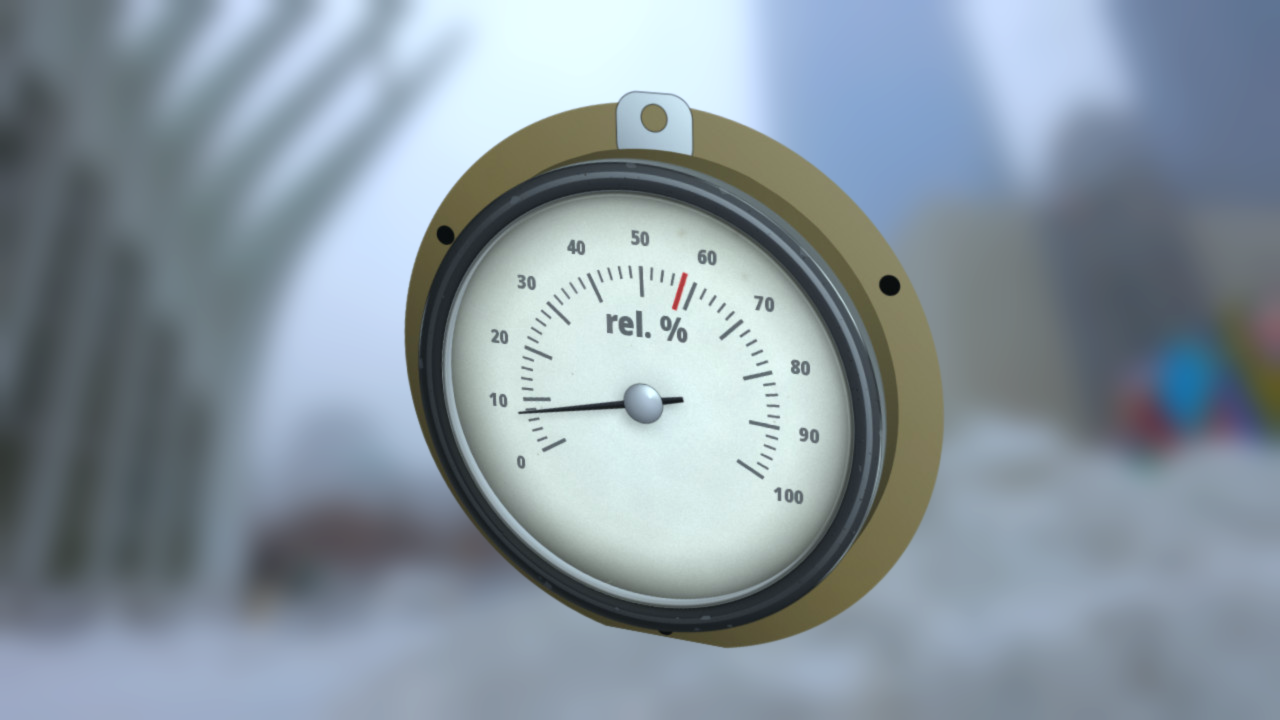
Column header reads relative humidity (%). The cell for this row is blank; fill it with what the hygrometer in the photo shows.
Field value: 8 %
